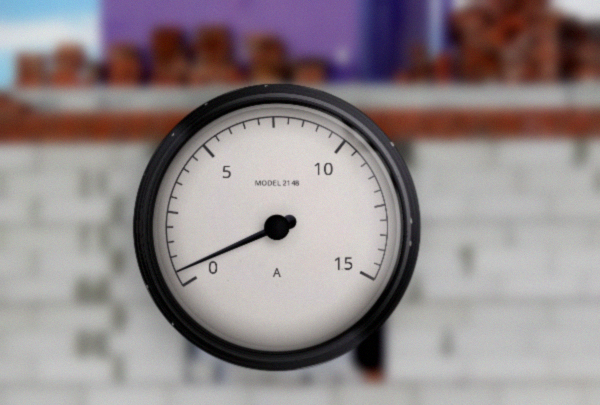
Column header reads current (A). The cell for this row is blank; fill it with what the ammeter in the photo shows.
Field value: 0.5 A
